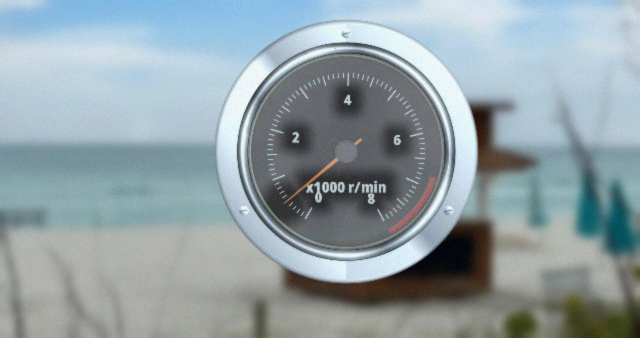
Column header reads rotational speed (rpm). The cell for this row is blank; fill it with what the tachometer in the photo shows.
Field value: 500 rpm
